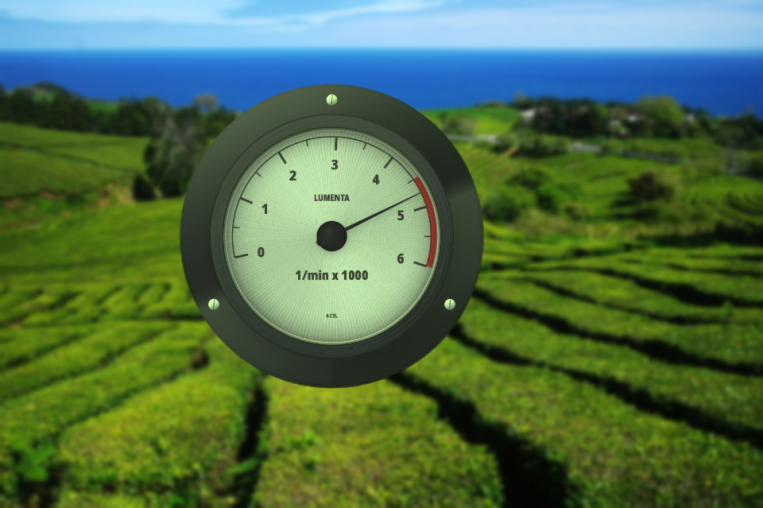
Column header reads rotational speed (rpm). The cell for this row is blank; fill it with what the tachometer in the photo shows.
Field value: 4750 rpm
